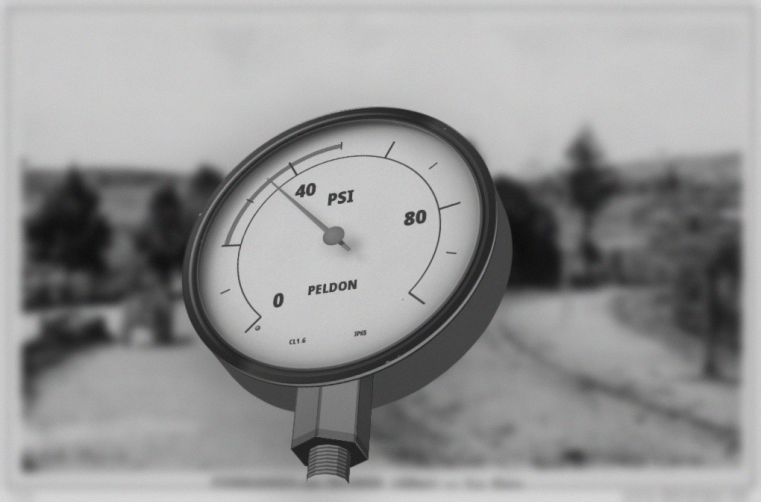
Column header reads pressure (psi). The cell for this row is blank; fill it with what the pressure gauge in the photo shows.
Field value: 35 psi
